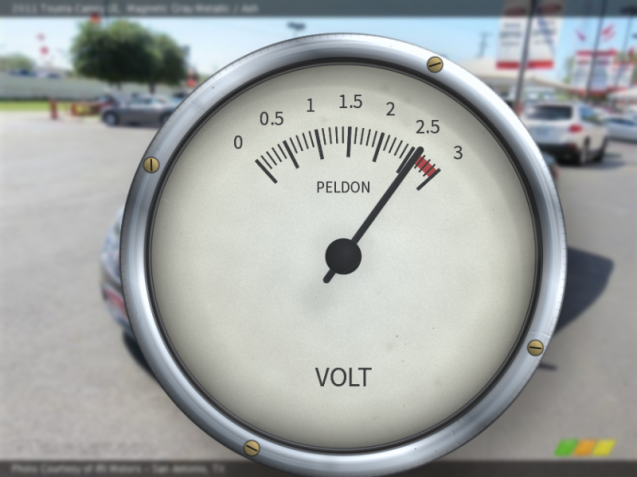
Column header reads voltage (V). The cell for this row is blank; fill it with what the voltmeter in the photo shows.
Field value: 2.6 V
